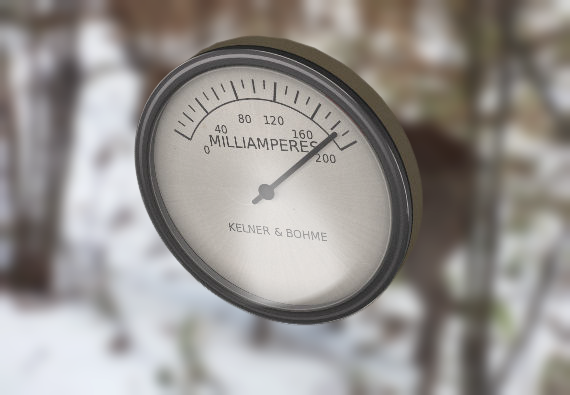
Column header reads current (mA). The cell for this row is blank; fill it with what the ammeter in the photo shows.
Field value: 185 mA
